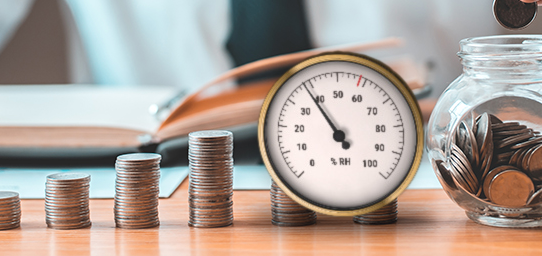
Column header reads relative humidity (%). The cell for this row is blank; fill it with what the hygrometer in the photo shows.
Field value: 38 %
